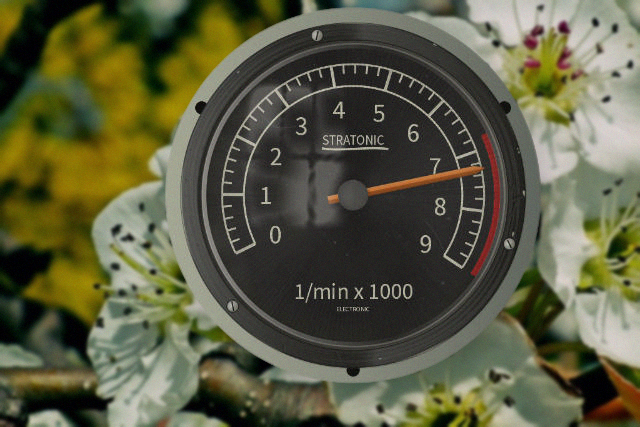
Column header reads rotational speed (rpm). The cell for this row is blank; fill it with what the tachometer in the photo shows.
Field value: 7300 rpm
